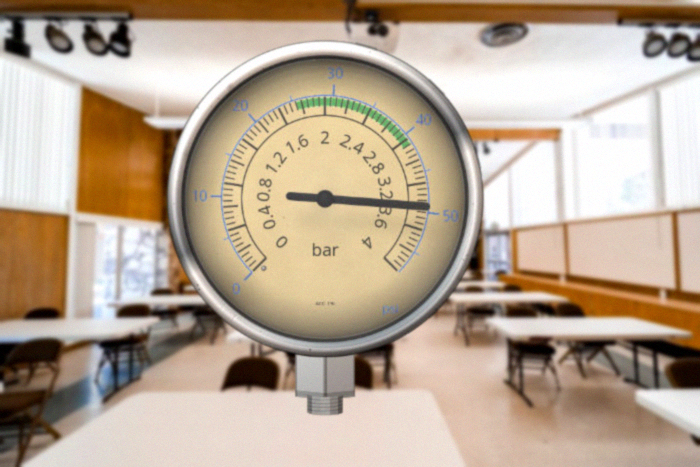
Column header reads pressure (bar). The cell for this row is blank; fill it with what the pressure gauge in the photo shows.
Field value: 3.4 bar
